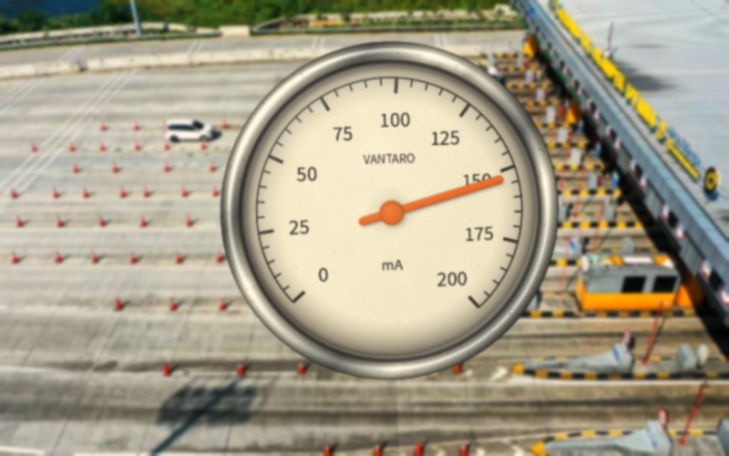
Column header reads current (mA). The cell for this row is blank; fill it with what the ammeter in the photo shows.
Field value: 152.5 mA
